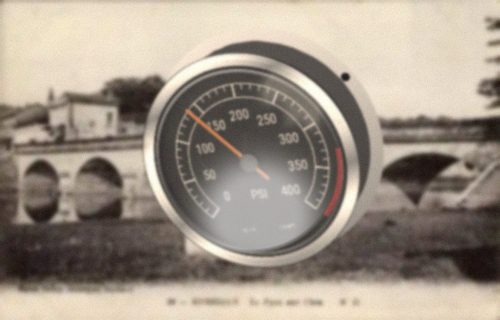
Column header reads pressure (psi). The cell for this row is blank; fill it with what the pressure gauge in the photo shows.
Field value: 140 psi
